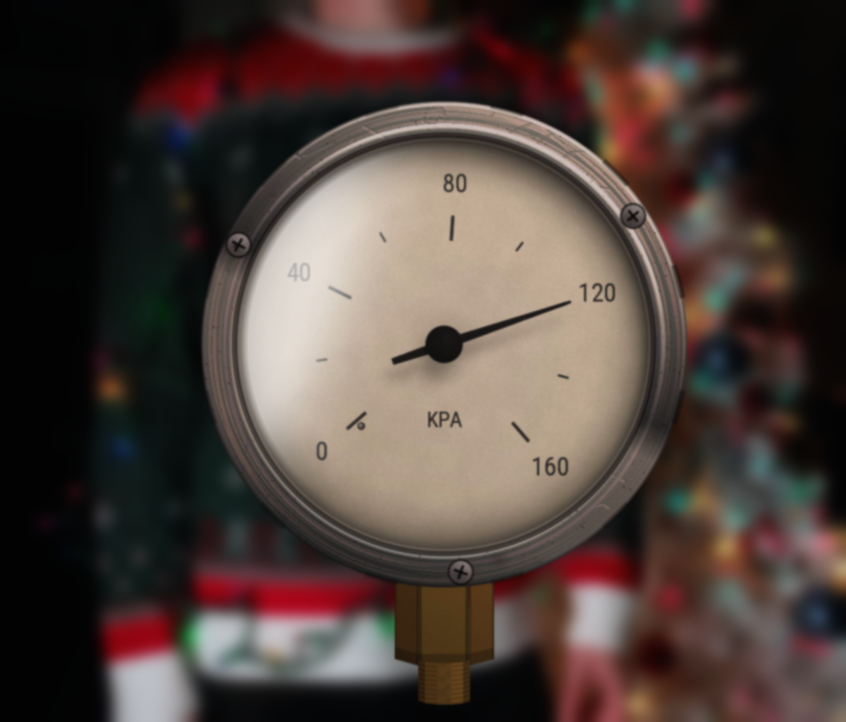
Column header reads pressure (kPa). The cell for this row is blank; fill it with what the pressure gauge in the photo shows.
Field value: 120 kPa
